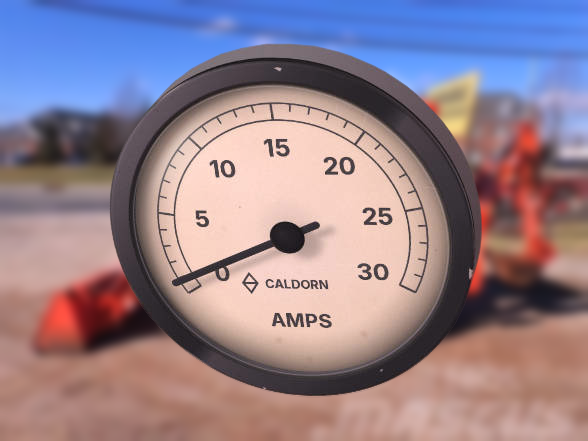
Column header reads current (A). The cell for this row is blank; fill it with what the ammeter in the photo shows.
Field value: 1 A
